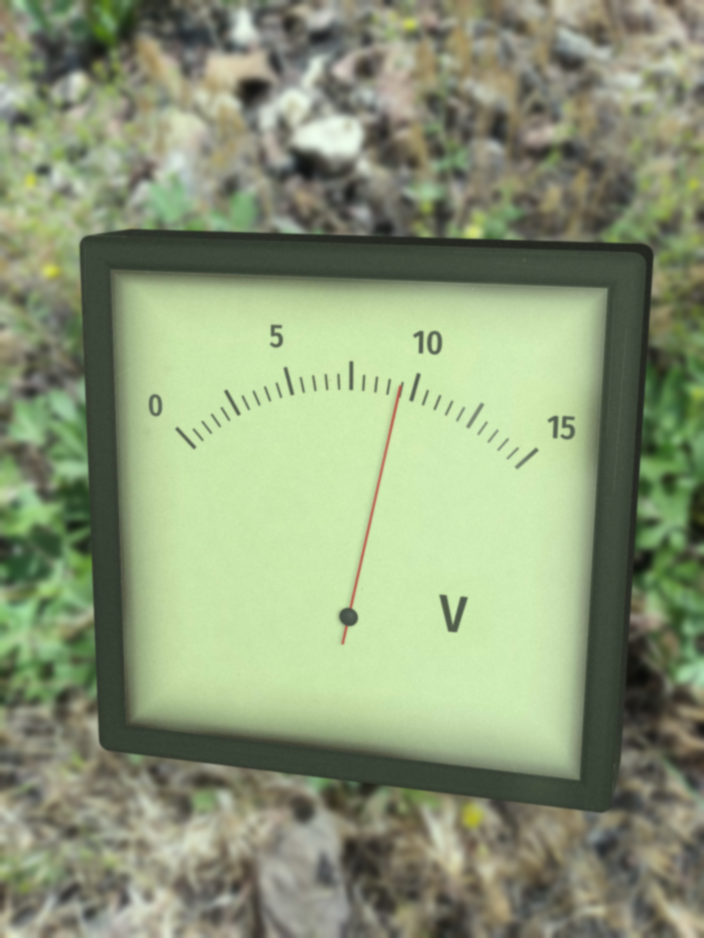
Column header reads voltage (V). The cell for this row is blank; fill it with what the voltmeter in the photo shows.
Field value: 9.5 V
